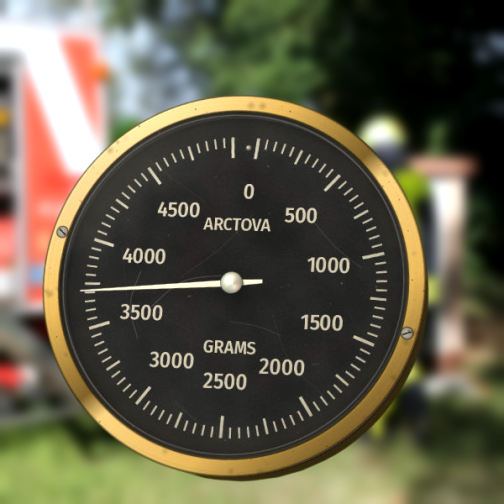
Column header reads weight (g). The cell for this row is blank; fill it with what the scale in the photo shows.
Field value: 3700 g
